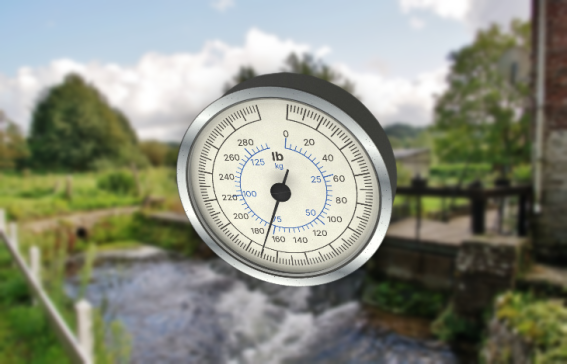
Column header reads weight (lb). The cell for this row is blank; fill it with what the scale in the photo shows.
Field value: 170 lb
